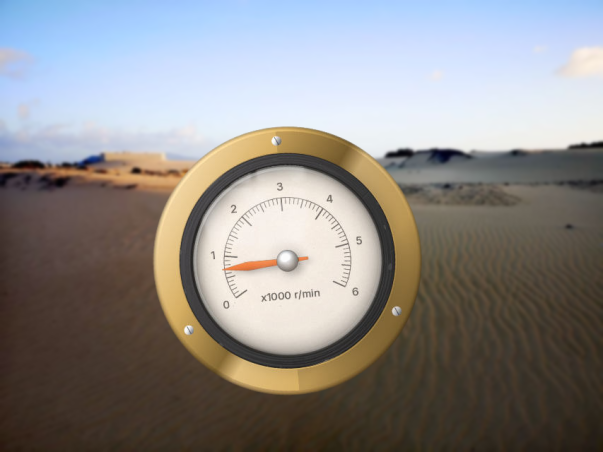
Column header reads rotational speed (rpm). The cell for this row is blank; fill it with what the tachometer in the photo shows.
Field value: 700 rpm
